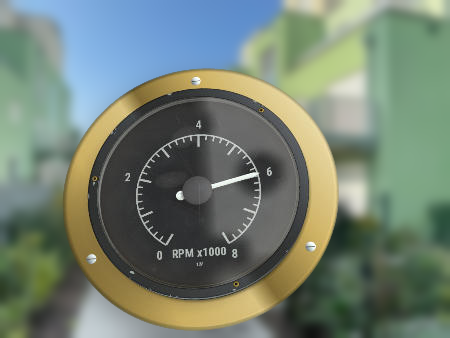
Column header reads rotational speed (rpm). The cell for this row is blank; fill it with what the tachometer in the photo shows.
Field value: 6000 rpm
